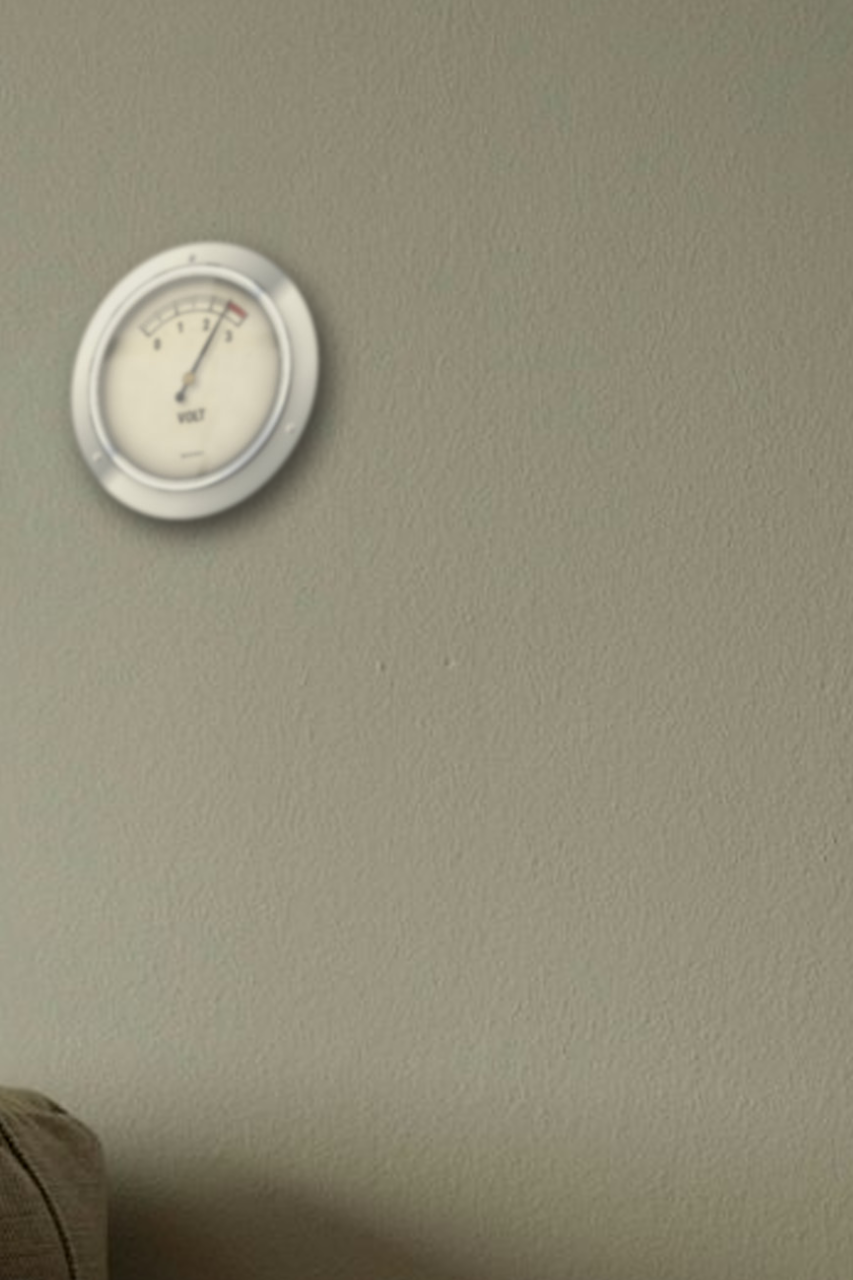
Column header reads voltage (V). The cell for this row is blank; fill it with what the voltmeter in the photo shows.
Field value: 2.5 V
